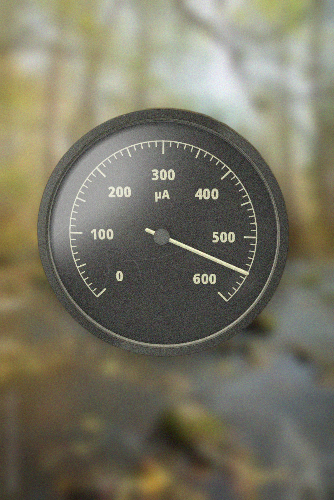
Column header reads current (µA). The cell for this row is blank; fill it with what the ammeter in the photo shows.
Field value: 550 µA
